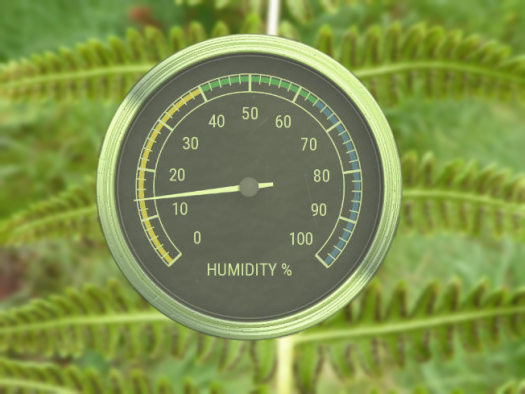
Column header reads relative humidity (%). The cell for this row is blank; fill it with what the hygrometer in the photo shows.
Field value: 14 %
